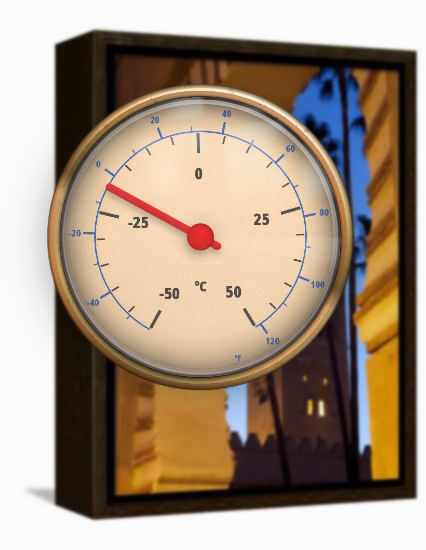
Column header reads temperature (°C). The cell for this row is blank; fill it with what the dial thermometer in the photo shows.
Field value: -20 °C
